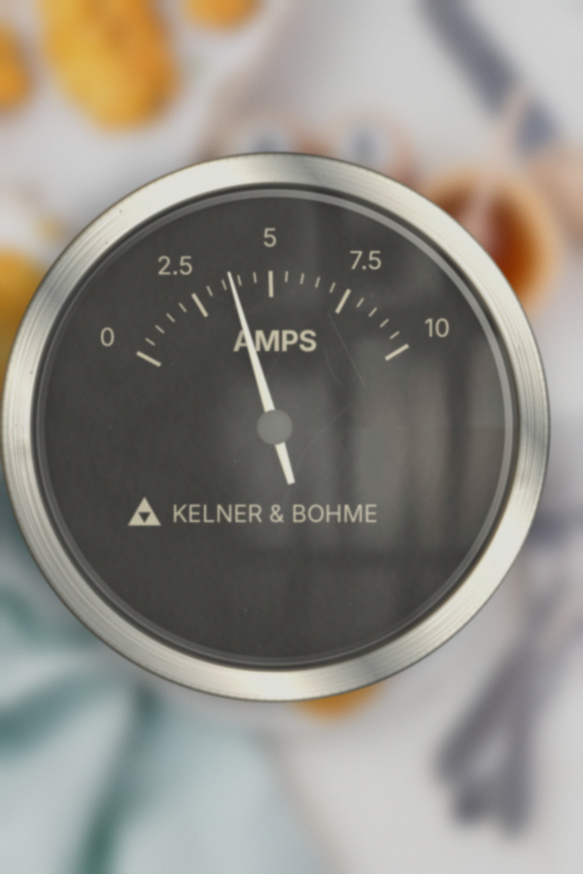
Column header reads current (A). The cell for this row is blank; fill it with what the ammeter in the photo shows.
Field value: 3.75 A
